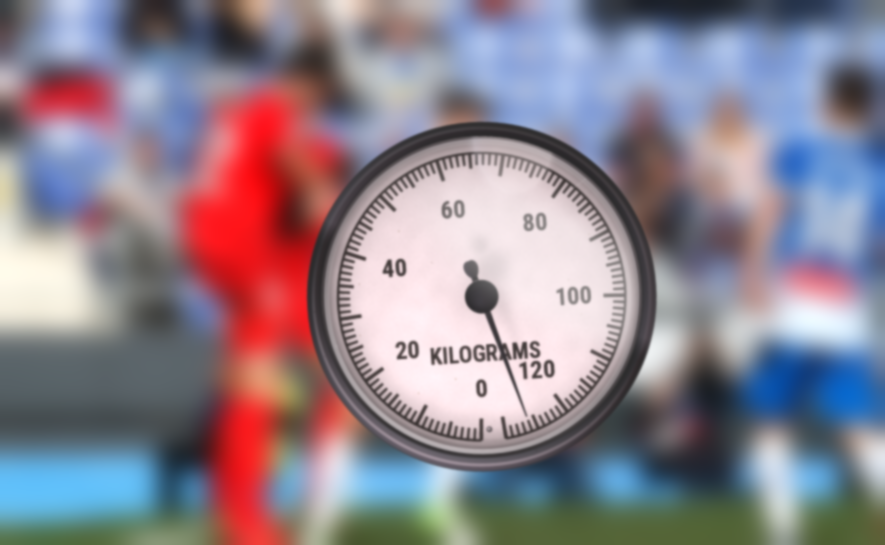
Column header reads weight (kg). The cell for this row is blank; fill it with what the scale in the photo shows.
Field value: 126 kg
